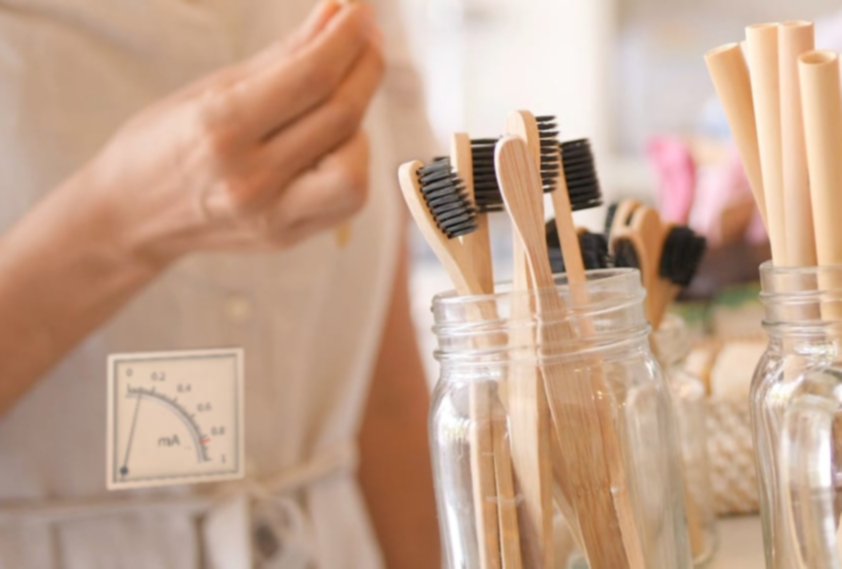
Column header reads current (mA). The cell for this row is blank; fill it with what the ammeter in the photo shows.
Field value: 0.1 mA
